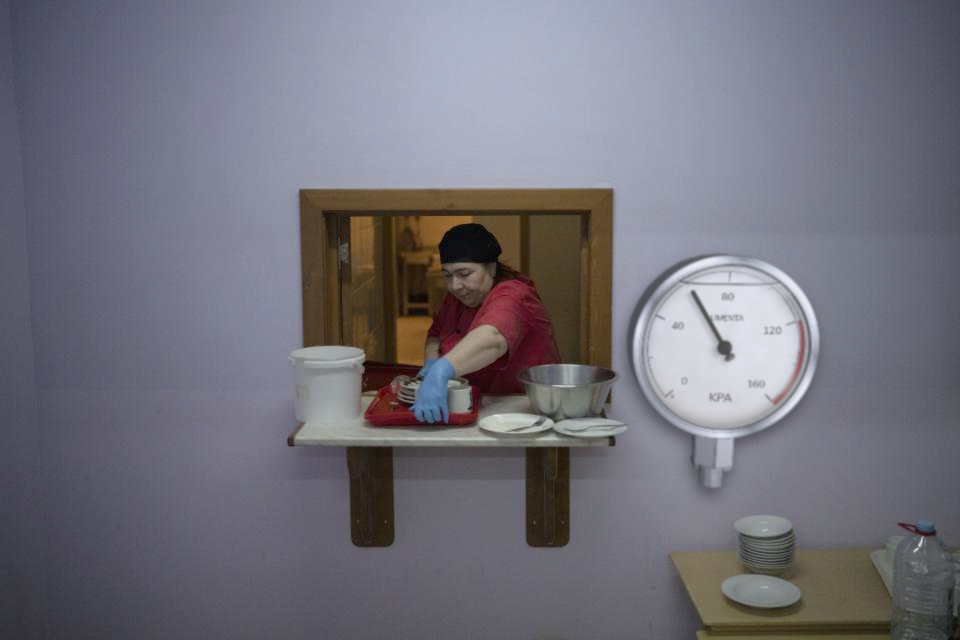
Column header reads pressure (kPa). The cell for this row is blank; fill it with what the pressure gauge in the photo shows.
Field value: 60 kPa
